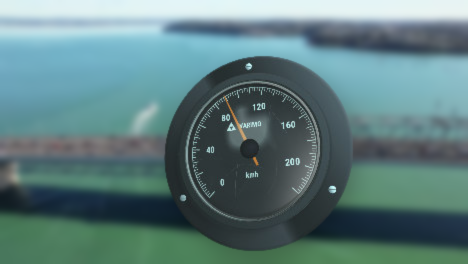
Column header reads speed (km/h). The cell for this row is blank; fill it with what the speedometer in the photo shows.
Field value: 90 km/h
